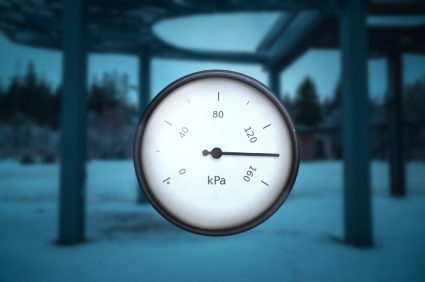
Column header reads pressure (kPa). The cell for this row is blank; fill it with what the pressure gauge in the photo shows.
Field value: 140 kPa
